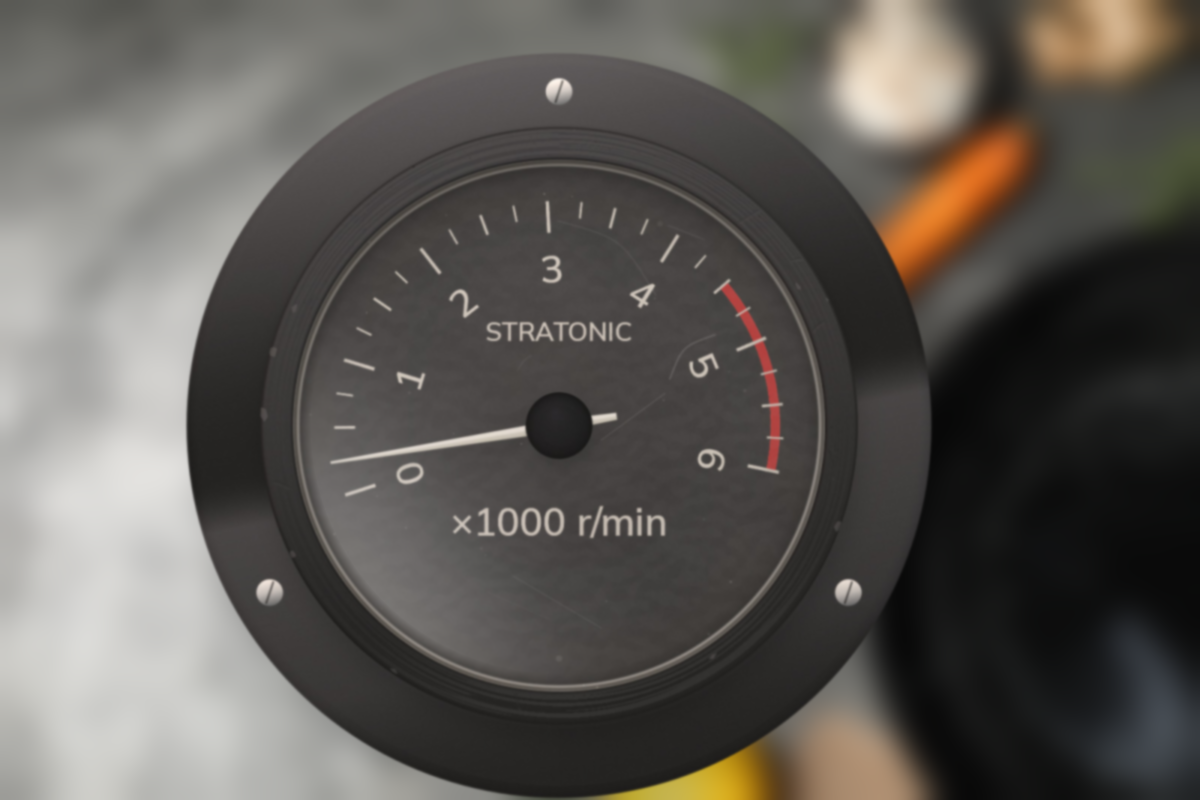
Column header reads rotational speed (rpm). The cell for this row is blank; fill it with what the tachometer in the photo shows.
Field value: 250 rpm
